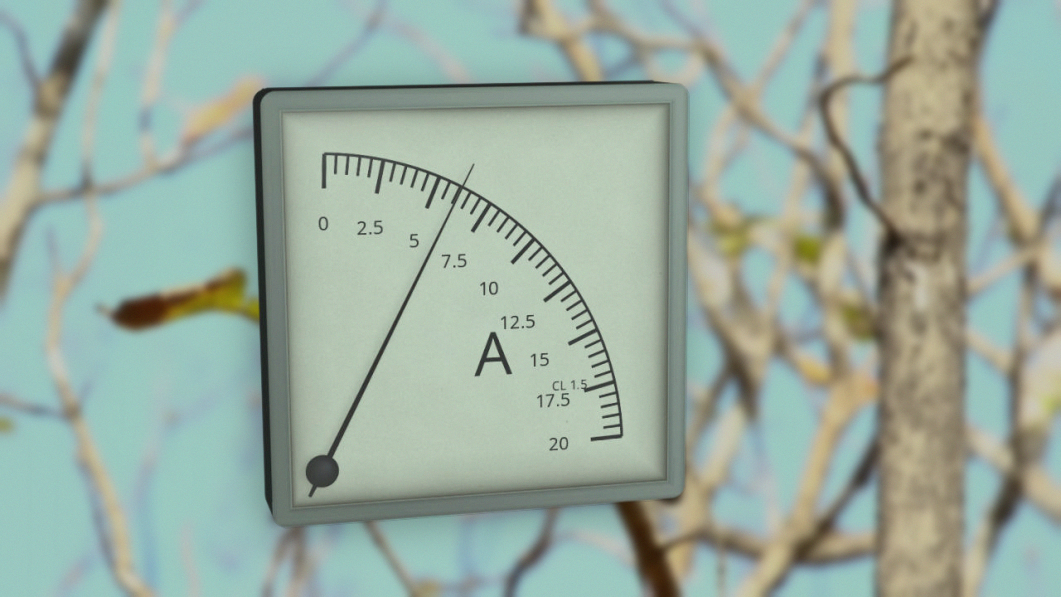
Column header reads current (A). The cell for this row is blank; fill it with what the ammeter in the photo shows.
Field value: 6 A
